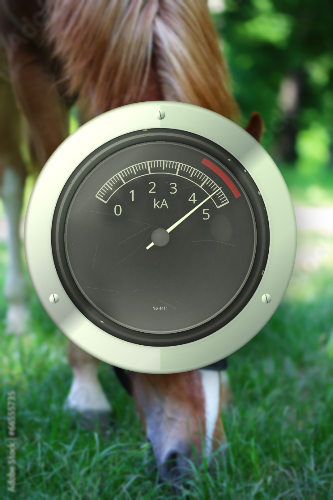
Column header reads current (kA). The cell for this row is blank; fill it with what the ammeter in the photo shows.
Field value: 4.5 kA
